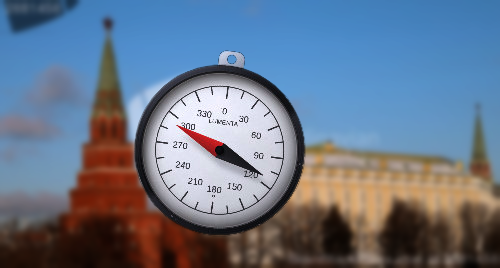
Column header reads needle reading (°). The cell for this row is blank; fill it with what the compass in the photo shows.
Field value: 292.5 °
